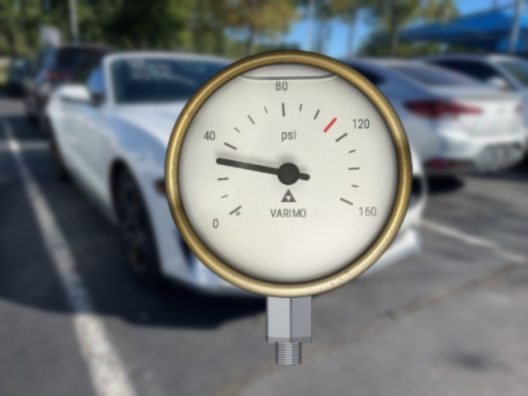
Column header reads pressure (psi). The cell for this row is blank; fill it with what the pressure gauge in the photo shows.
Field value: 30 psi
